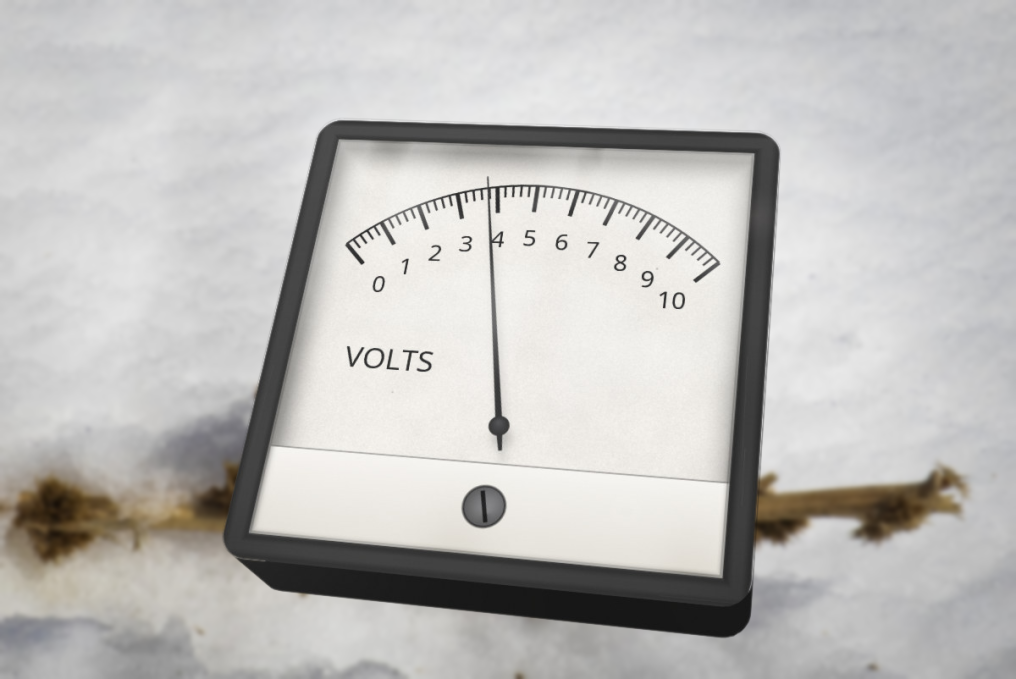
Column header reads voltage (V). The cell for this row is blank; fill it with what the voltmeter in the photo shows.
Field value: 3.8 V
